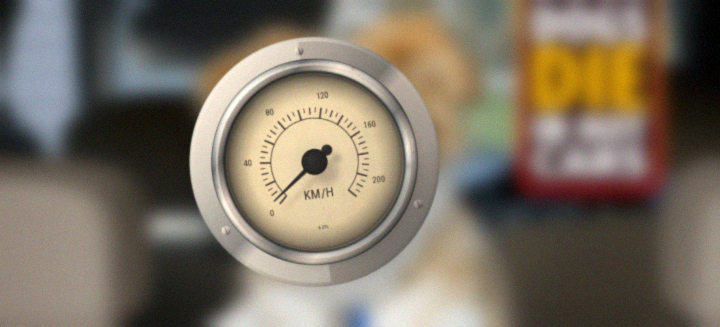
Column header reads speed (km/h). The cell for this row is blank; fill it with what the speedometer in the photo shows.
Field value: 5 km/h
